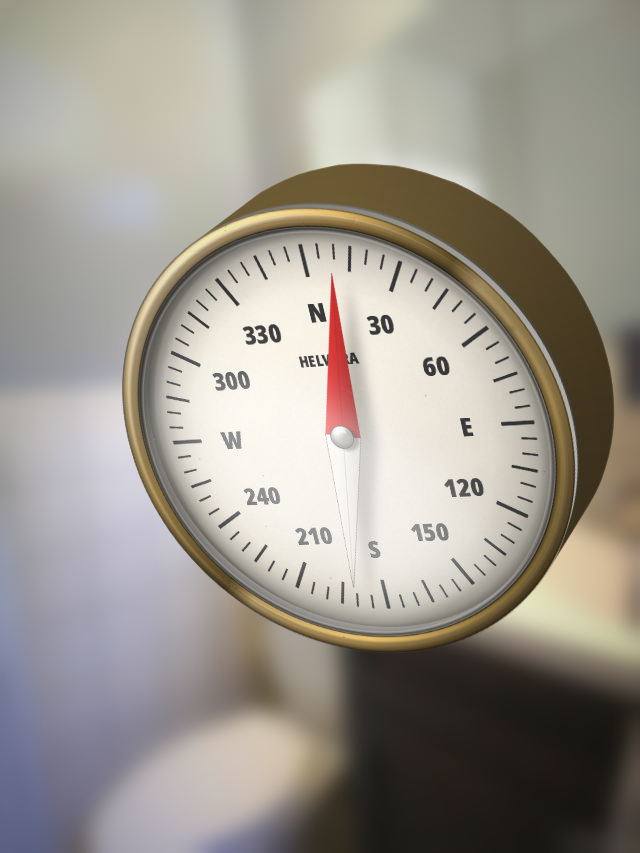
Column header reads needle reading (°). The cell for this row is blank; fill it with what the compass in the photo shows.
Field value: 10 °
